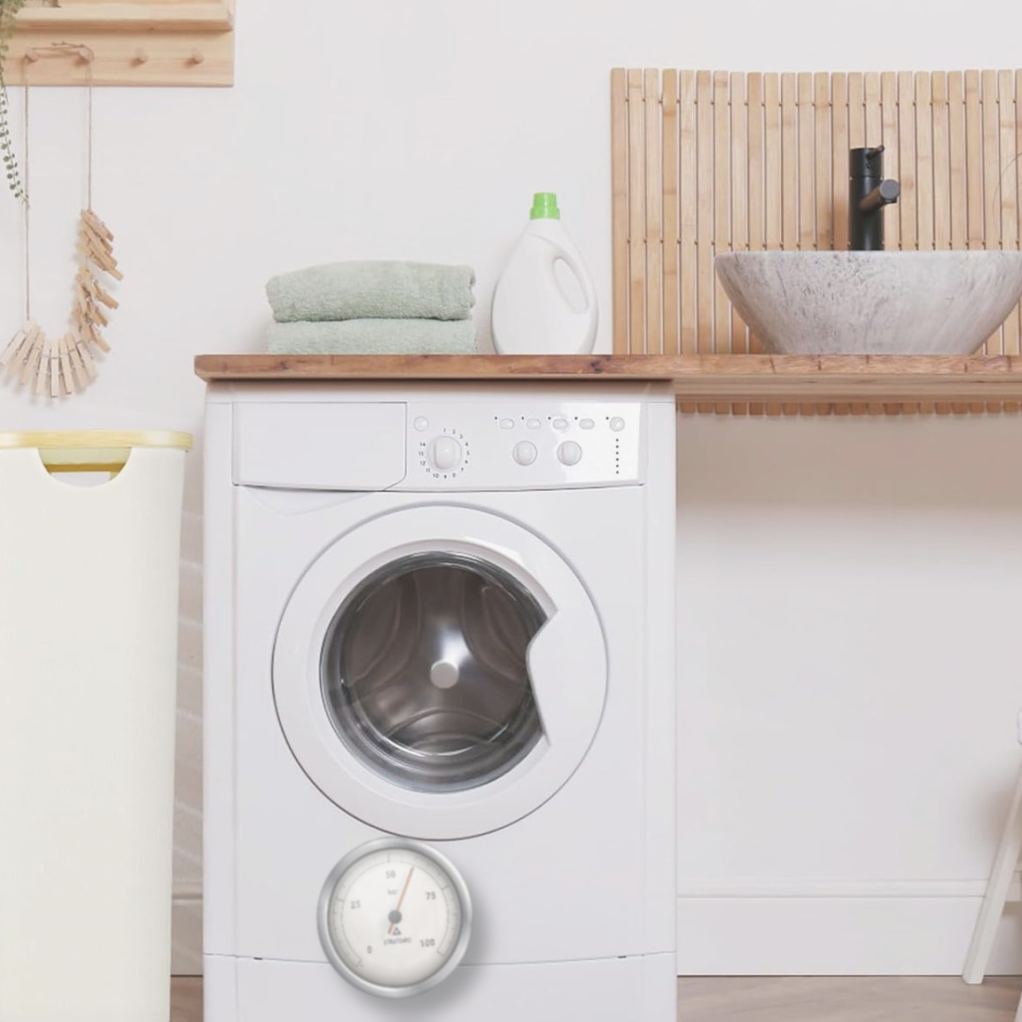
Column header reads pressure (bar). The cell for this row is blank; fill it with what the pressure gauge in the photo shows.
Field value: 60 bar
